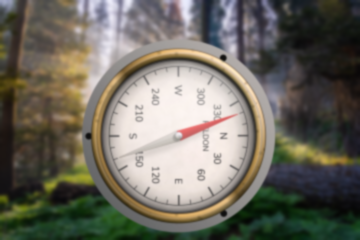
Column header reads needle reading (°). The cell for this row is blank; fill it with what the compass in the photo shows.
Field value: 340 °
